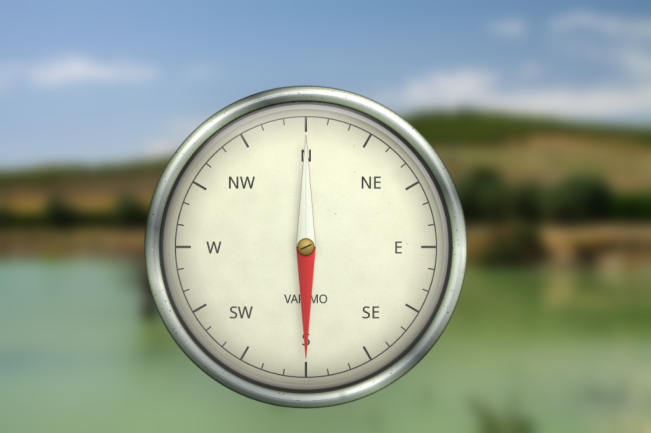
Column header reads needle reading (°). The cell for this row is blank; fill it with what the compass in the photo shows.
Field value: 180 °
